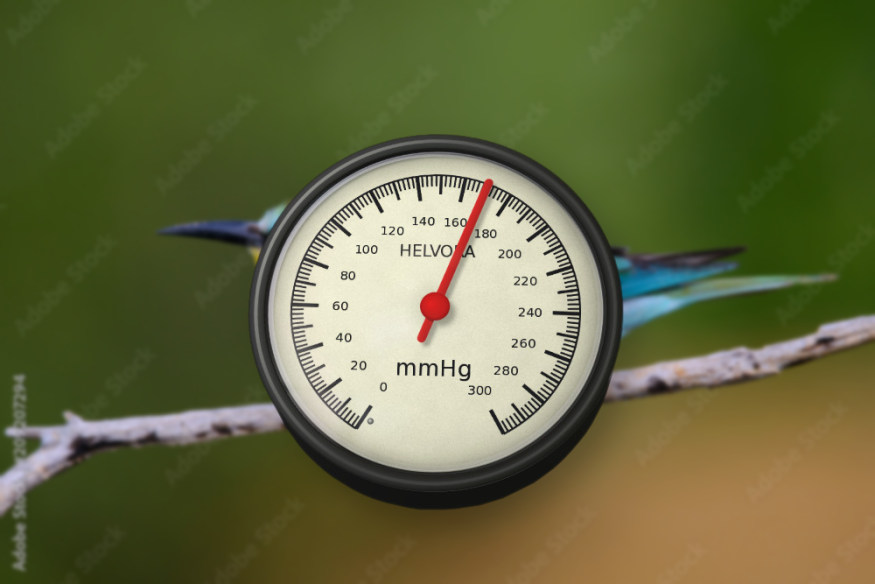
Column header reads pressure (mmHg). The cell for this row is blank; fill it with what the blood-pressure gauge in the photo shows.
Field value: 170 mmHg
